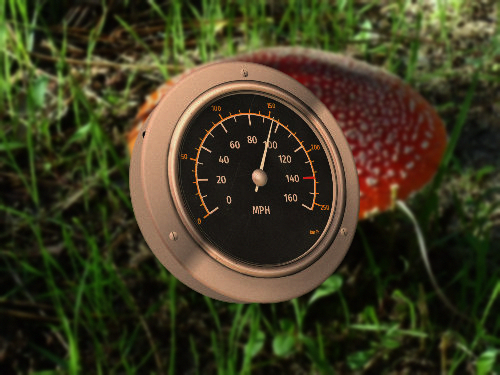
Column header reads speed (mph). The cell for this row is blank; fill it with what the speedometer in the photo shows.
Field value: 95 mph
